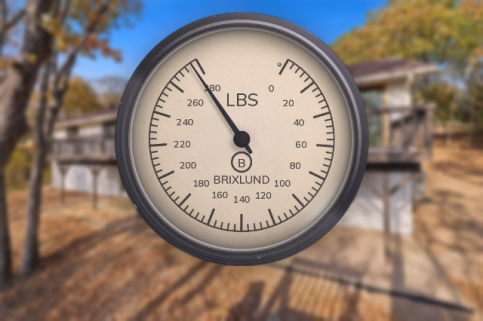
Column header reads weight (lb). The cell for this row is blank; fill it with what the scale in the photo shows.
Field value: 276 lb
